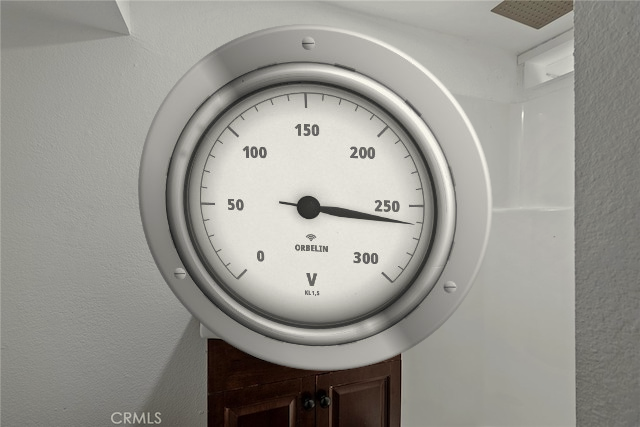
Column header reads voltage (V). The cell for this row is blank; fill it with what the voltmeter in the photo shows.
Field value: 260 V
